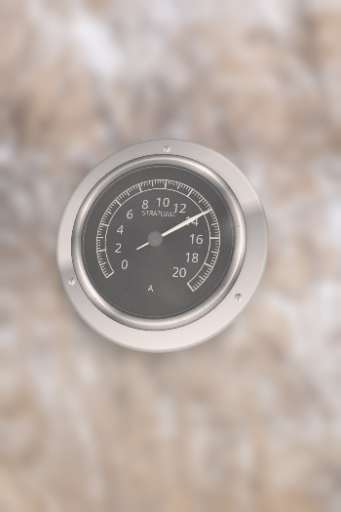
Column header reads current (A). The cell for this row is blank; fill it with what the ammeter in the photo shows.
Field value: 14 A
